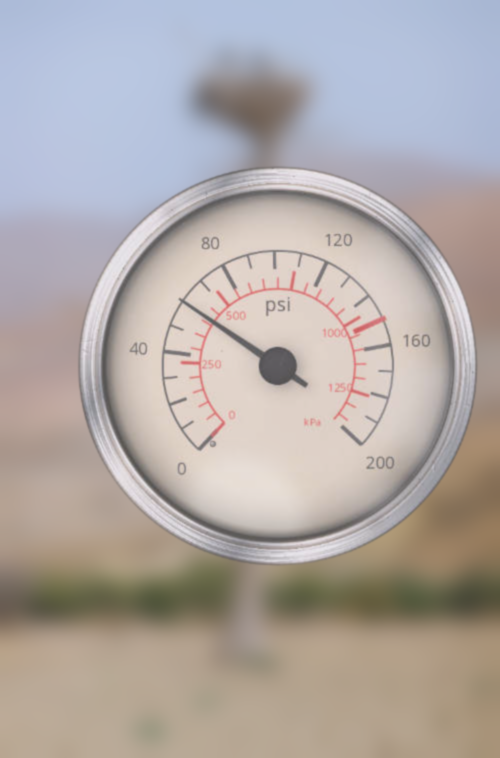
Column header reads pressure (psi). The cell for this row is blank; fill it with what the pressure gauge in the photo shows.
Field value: 60 psi
